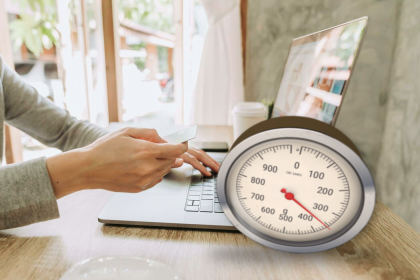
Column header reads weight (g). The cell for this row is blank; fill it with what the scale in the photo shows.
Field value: 350 g
